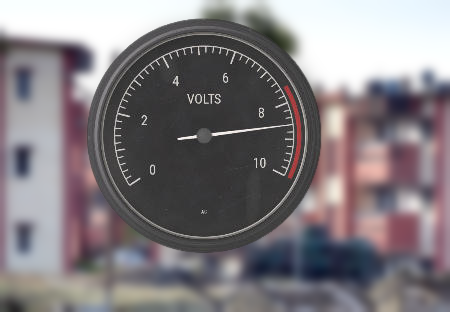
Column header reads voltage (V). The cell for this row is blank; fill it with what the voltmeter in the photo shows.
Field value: 8.6 V
